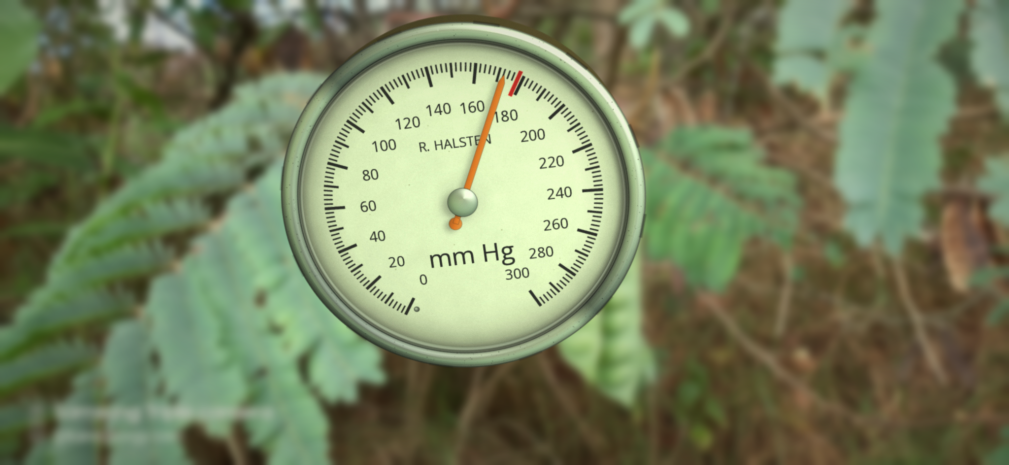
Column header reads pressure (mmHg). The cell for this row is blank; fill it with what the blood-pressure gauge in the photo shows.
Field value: 172 mmHg
